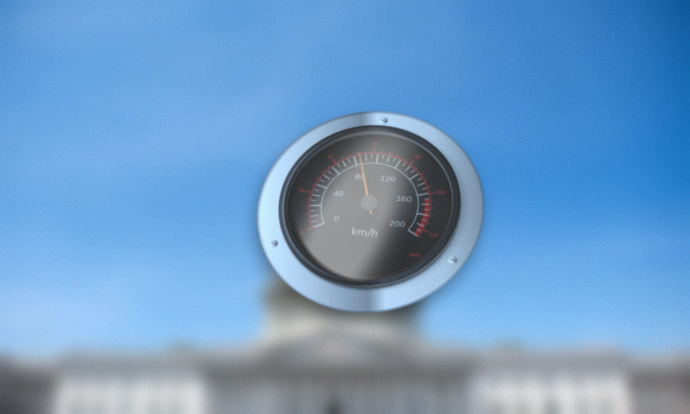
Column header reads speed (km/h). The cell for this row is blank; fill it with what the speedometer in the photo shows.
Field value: 85 km/h
